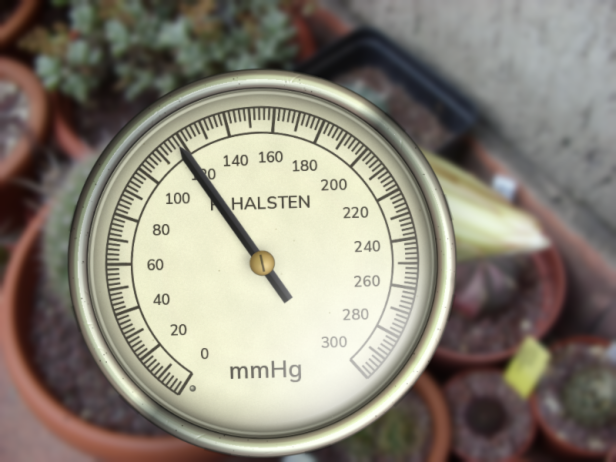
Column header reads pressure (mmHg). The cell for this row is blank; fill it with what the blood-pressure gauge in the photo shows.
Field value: 118 mmHg
